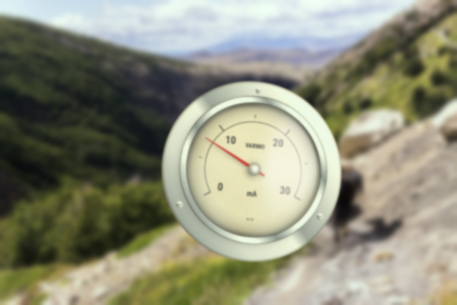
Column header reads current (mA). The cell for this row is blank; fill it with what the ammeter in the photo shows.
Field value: 7.5 mA
